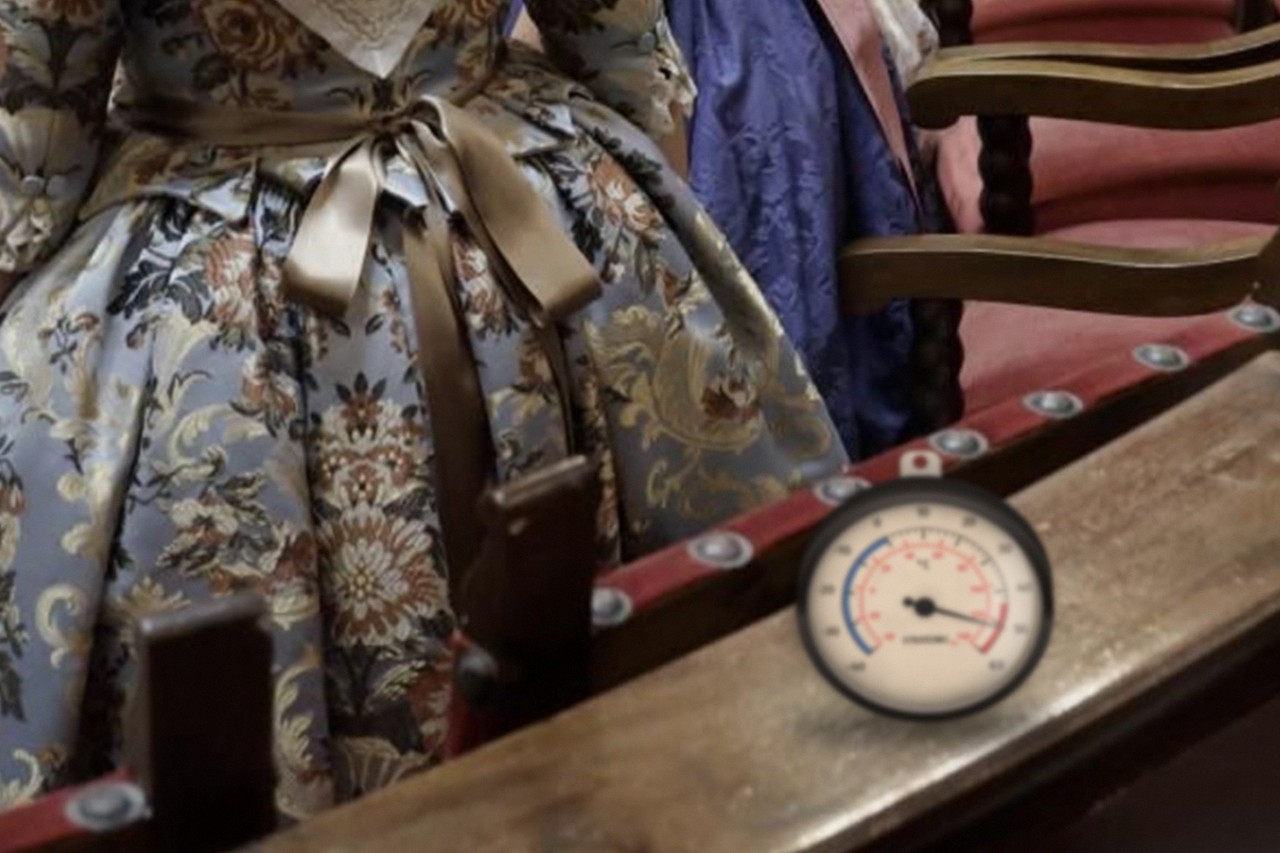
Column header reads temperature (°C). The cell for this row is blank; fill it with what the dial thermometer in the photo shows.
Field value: 50 °C
